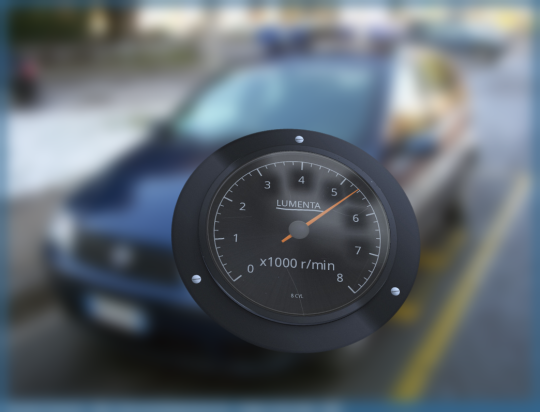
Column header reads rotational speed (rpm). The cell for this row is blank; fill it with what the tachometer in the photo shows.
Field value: 5400 rpm
